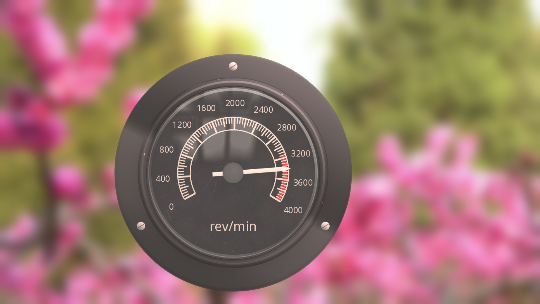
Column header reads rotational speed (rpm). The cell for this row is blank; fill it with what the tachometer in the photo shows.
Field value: 3400 rpm
